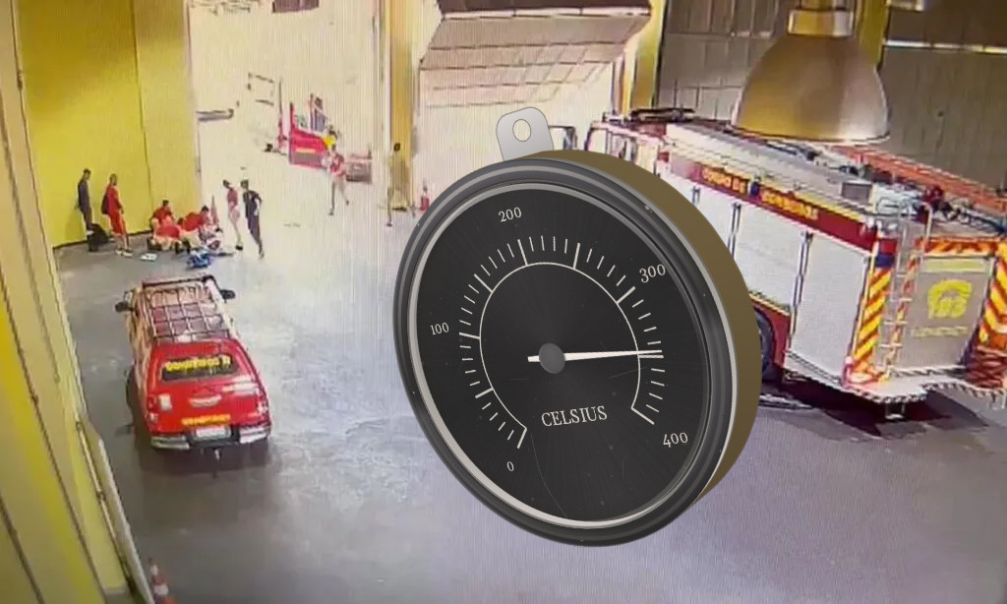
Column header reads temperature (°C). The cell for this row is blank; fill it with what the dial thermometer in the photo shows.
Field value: 345 °C
